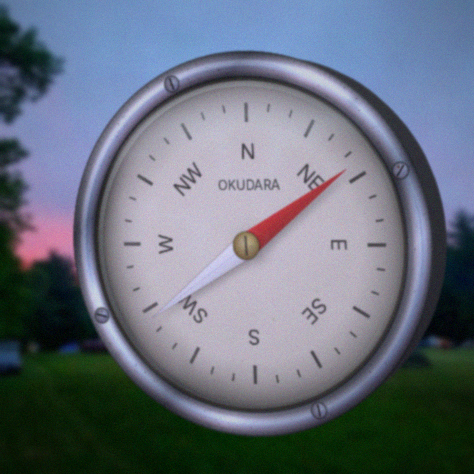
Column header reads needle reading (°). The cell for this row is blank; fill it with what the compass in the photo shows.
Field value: 55 °
